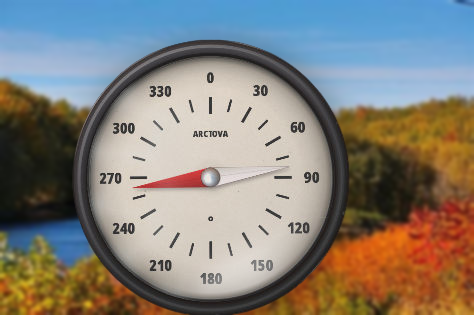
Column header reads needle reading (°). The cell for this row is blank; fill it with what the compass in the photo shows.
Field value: 262.5 °
